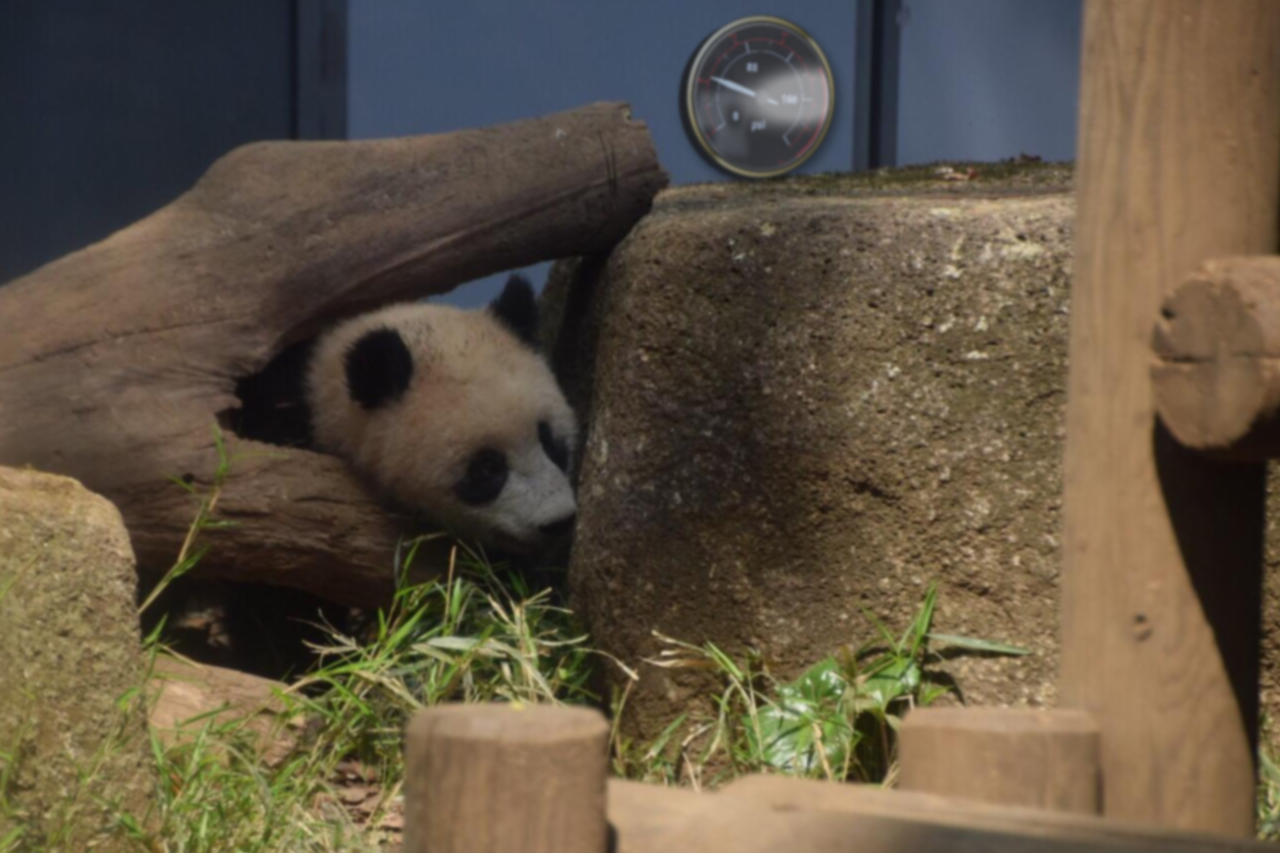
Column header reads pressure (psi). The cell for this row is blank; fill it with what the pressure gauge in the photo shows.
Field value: 40 psi
